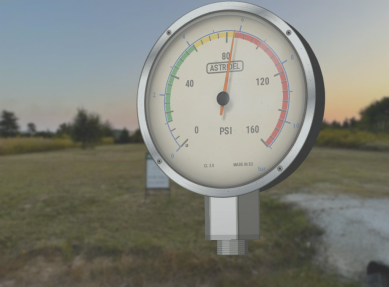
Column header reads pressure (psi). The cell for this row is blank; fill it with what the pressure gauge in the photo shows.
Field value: 85 psi
